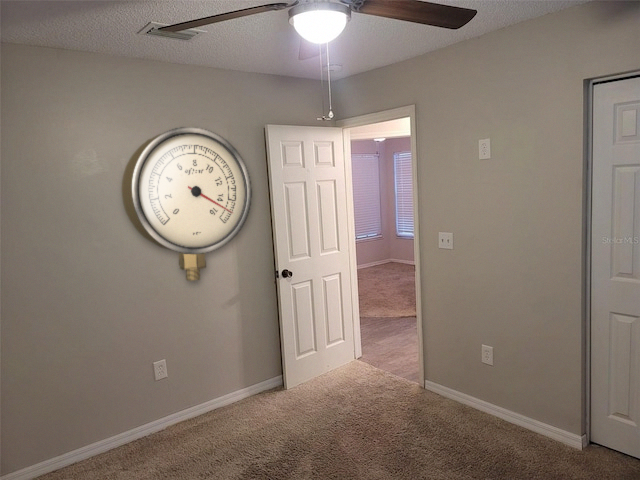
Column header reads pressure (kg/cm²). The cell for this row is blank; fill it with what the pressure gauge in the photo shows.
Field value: 15 kg/cm²
